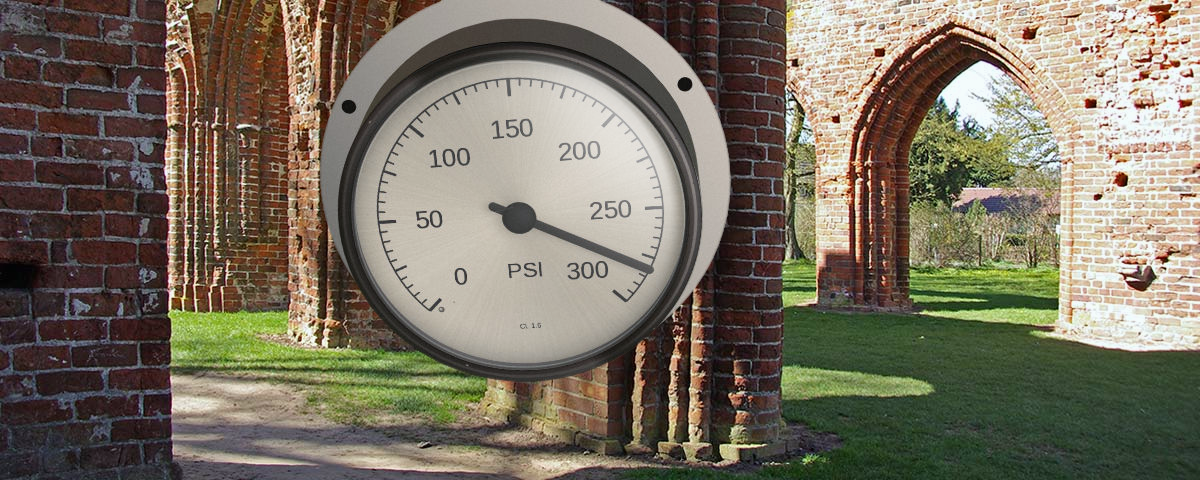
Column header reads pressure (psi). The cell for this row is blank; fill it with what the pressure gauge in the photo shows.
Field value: 280 psi
